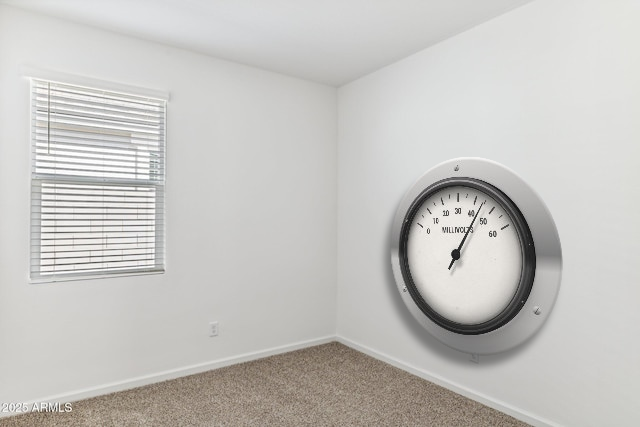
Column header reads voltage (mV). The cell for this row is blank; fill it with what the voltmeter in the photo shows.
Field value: 45 mV
